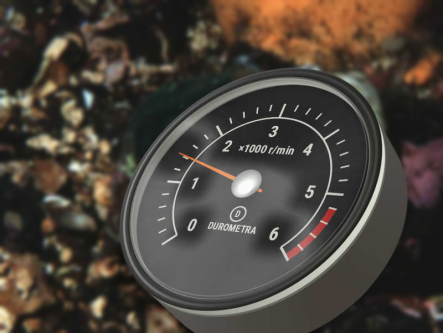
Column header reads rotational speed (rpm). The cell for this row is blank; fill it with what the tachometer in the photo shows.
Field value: 1400 rpm
